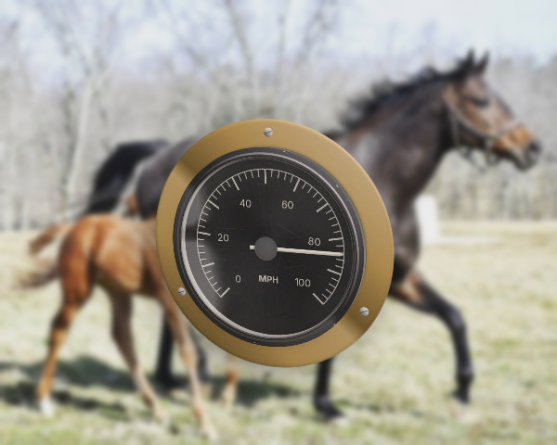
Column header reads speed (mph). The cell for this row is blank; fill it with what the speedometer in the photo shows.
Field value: 84 mph
